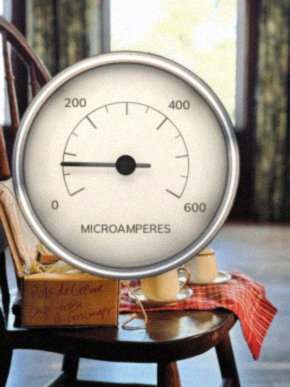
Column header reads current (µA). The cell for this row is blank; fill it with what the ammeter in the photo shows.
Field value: 75 µA
